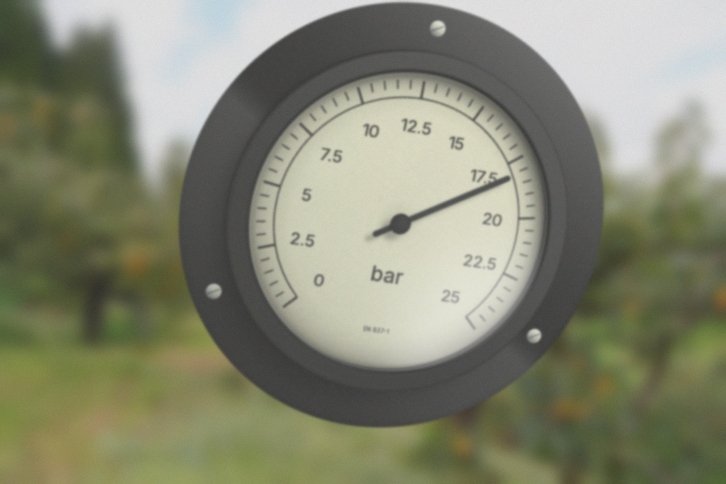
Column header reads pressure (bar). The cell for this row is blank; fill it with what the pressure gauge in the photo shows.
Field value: 18 bar
